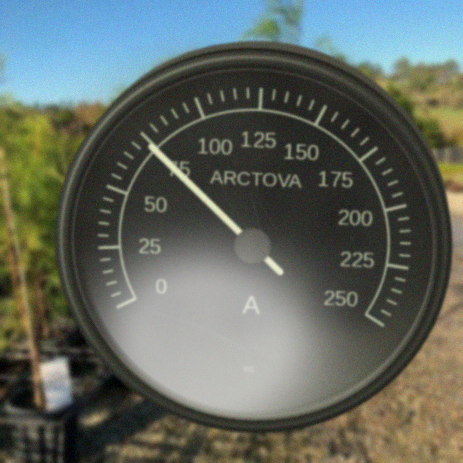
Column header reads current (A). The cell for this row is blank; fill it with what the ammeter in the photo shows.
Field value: 75 A
